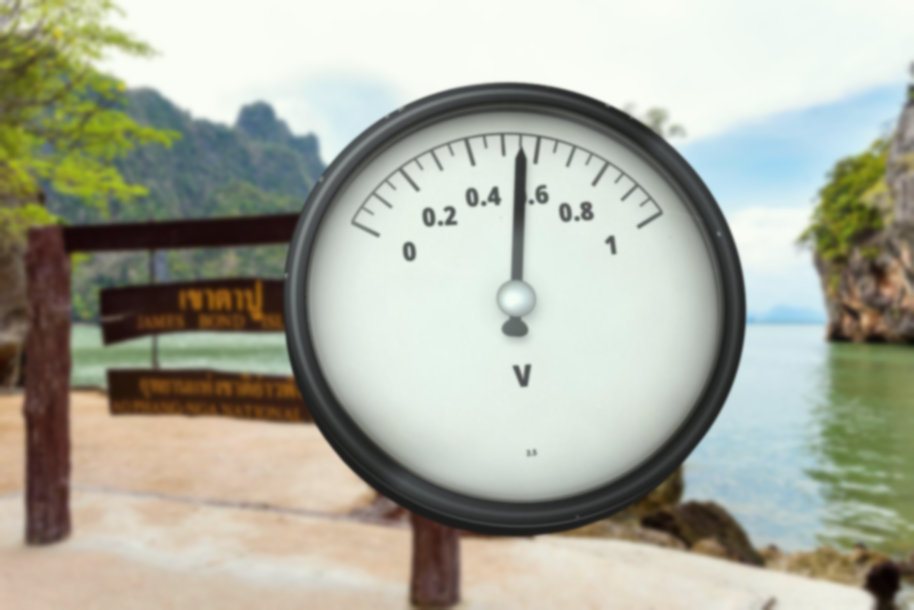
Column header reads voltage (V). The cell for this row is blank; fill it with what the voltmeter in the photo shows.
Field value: 0.55 V
